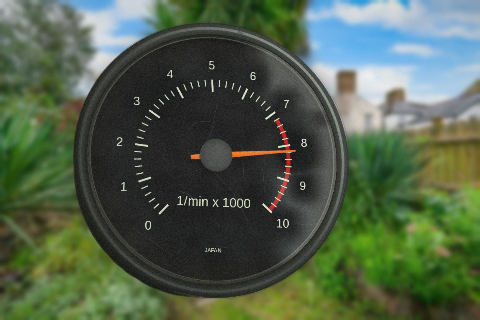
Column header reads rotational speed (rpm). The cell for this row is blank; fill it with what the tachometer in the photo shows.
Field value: 8200 rpm
